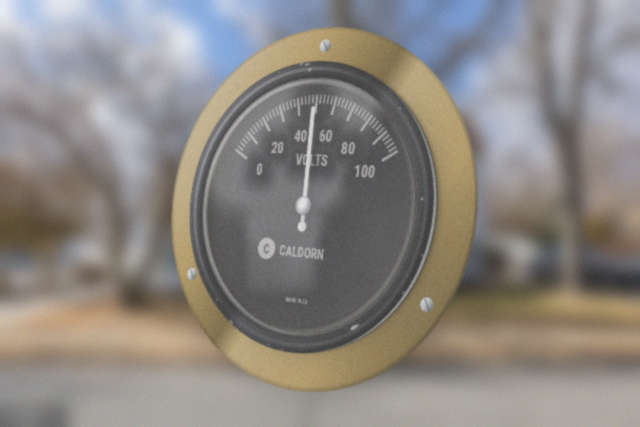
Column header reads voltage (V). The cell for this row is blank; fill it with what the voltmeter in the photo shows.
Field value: 50 V
